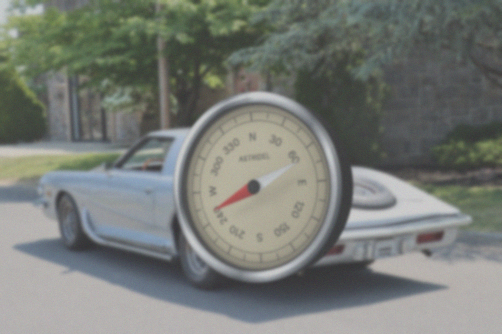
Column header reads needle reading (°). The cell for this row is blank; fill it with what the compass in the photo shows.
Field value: 247.5 °
